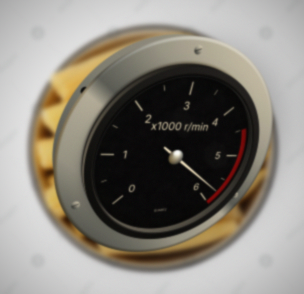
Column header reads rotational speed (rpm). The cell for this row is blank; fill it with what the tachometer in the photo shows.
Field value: 5750 rpm
